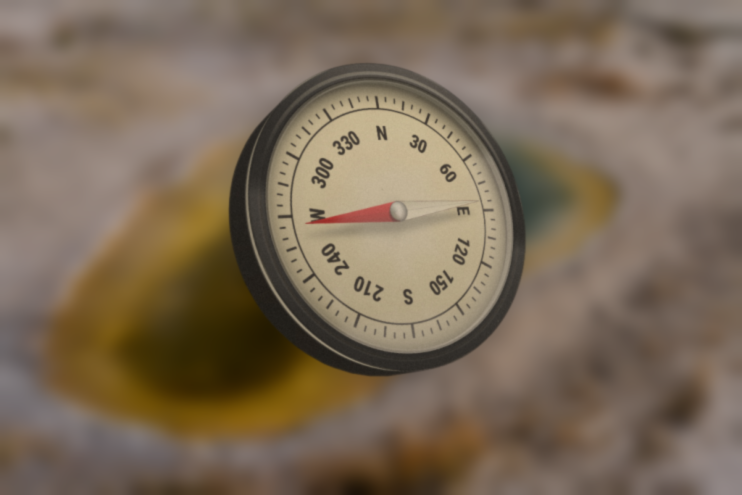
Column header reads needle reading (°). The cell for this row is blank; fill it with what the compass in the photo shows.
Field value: 265 °
